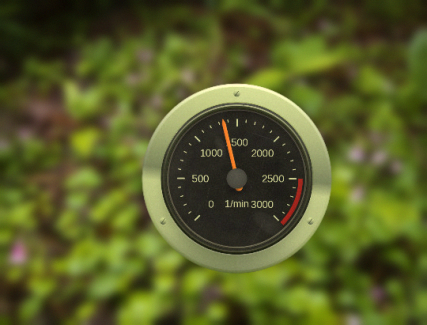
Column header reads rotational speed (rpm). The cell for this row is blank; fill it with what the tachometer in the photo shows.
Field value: 1350 rpm
